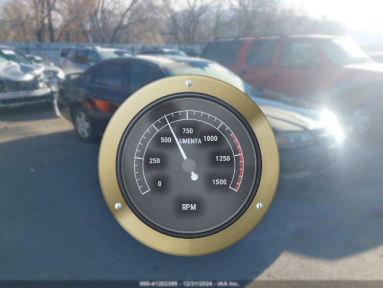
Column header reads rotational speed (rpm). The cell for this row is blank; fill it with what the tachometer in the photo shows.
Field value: 600 rpm
